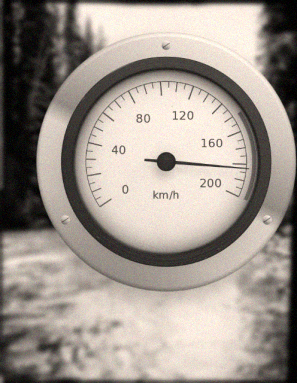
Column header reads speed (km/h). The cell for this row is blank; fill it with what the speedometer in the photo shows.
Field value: 182.5 km/h
